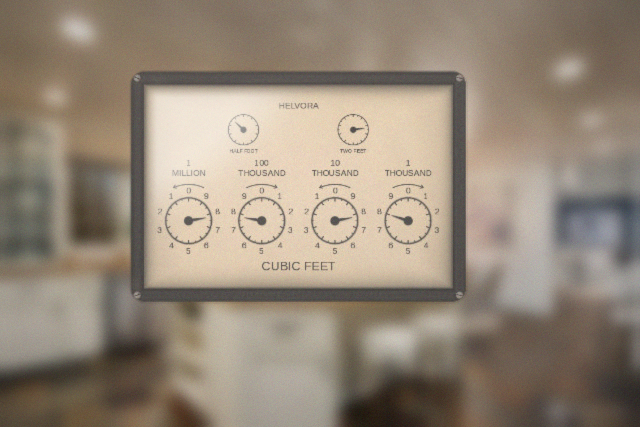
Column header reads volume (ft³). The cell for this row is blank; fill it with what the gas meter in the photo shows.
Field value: 777800 ft³
